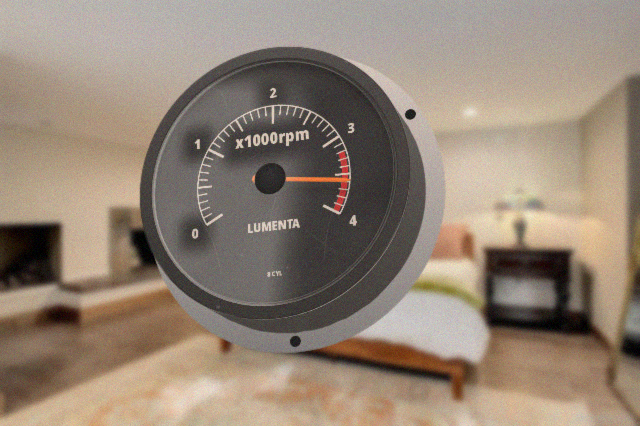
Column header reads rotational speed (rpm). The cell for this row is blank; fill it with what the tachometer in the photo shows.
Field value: 3600 rpm
